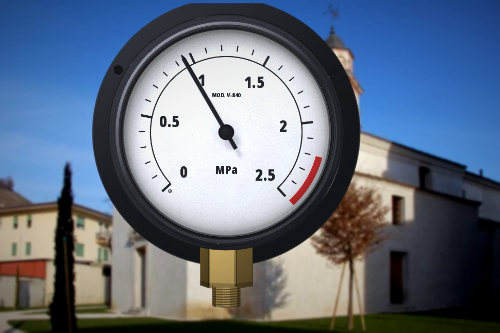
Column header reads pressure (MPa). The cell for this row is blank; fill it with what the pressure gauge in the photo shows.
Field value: 0.95 MPa
